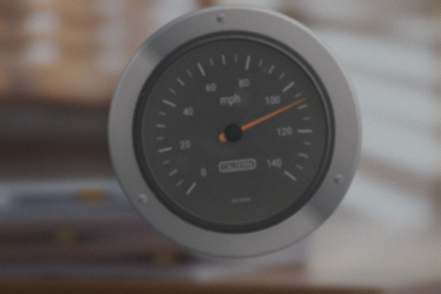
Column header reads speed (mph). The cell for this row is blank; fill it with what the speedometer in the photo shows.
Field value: 107.5 mph
